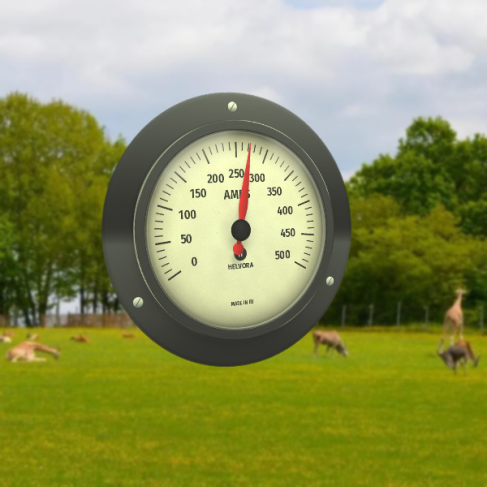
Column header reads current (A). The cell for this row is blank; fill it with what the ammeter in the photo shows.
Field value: 270 A
